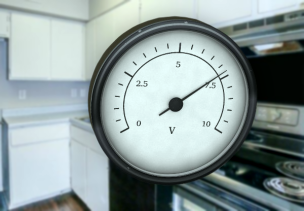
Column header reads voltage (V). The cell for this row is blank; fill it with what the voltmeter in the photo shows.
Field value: 7.25 V
